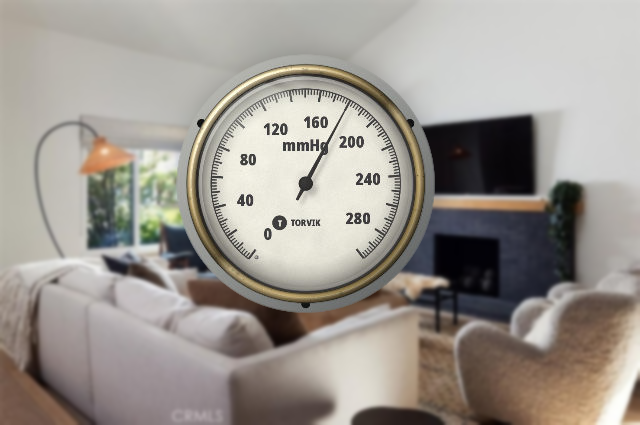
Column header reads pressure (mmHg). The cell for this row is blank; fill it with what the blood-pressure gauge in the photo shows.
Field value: 180 mmHg
